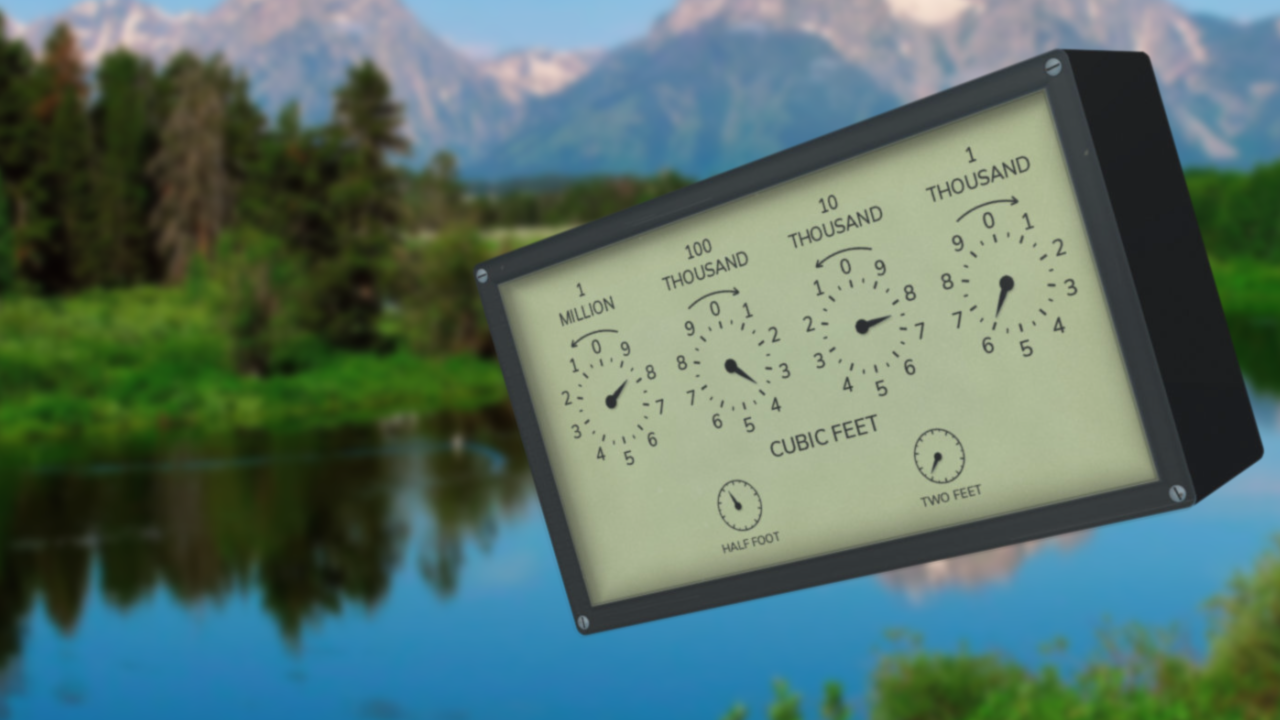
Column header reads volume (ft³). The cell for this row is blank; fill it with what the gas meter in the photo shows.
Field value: 837600 ft³
